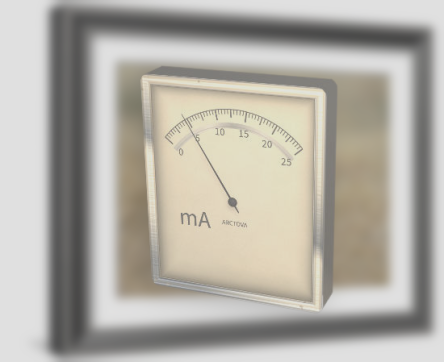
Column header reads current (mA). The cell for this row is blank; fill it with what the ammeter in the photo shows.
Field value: 5 mA
